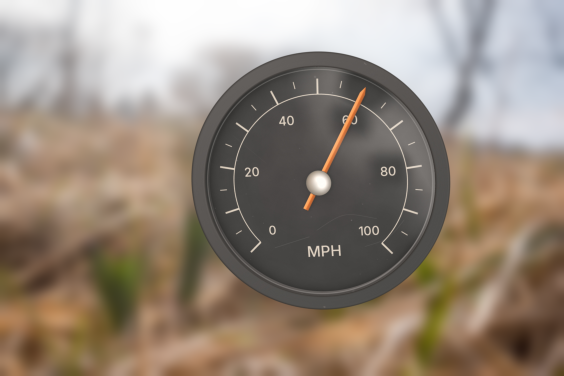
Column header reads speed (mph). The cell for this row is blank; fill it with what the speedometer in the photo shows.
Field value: 60 mph
